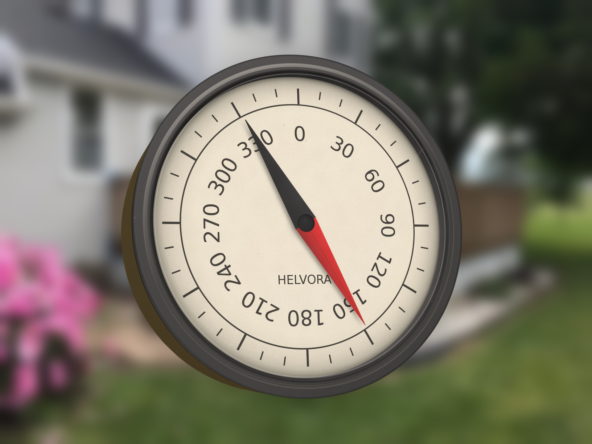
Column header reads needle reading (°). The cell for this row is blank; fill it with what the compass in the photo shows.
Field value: 150 °
